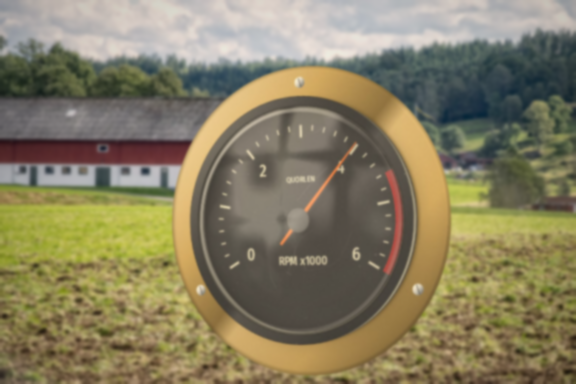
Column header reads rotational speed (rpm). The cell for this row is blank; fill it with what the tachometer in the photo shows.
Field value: 4000 rpm
